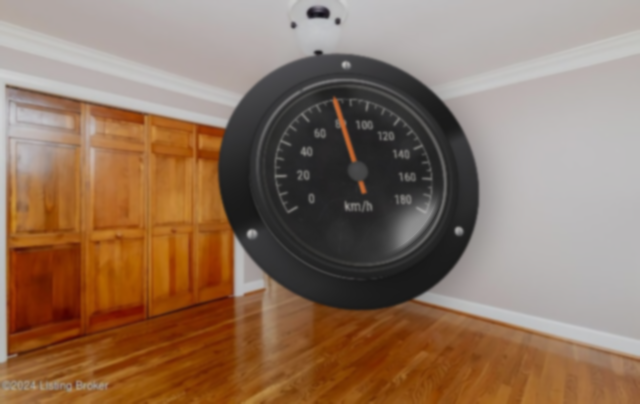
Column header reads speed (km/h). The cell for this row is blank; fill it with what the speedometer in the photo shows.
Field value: 80 km/h
